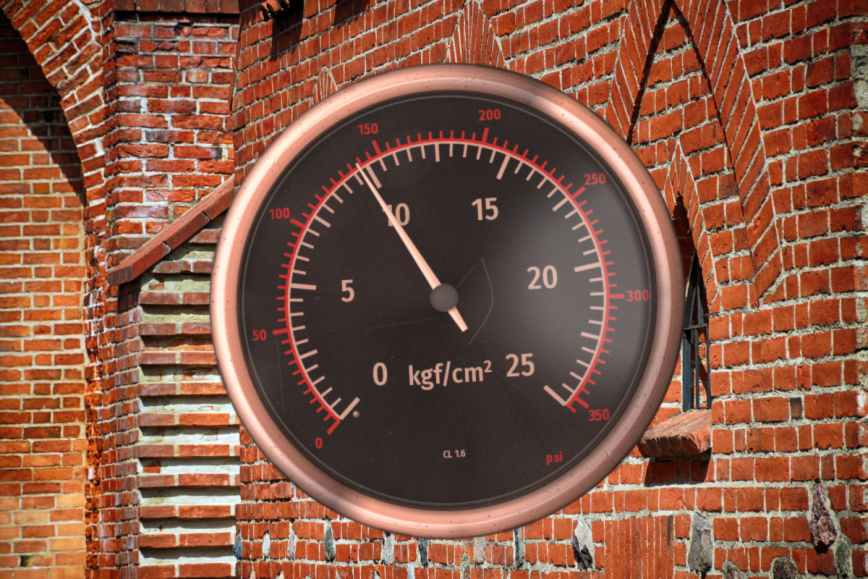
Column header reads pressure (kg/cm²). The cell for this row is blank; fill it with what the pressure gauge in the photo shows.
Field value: 9.75 kg/cm²
